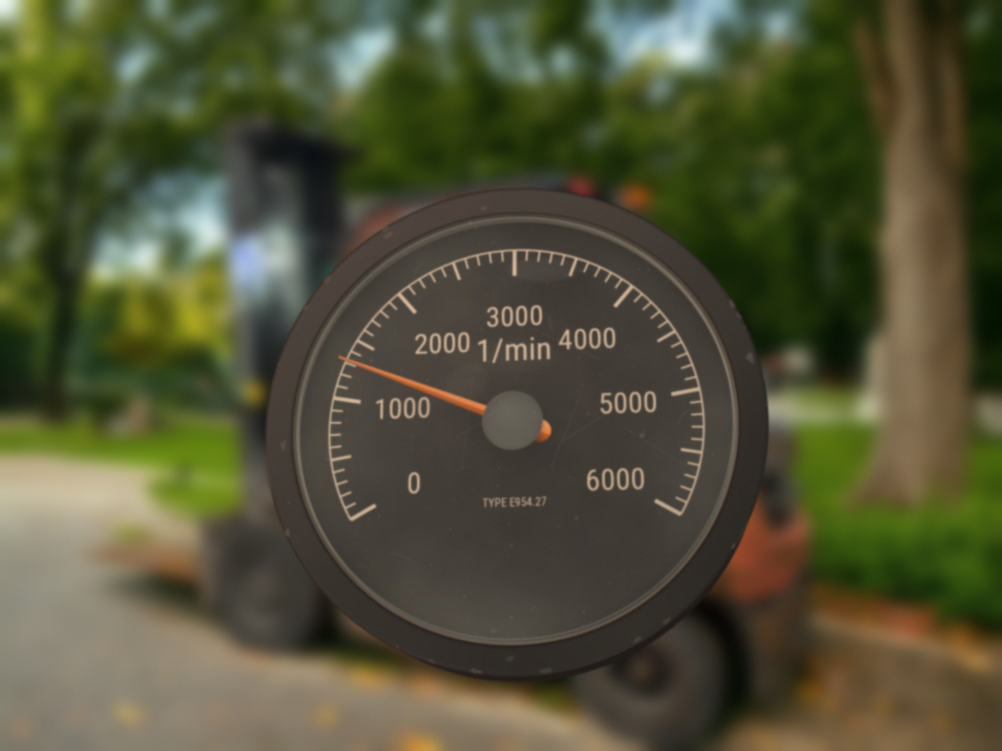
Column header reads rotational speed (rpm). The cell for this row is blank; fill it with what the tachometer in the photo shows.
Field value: 1300 rpm
